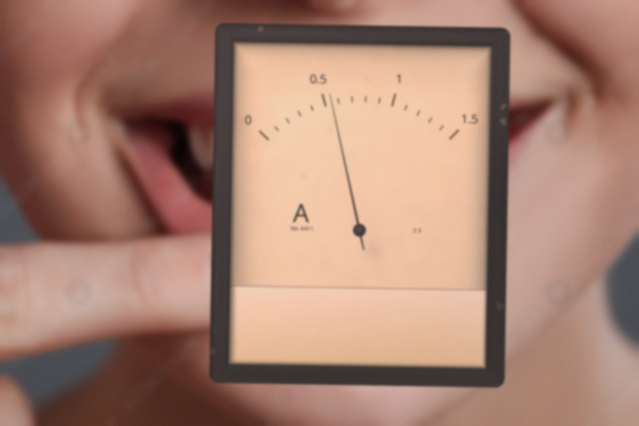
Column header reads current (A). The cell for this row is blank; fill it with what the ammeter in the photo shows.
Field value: 0.55 A
